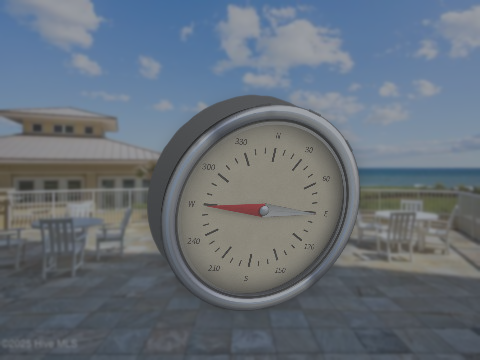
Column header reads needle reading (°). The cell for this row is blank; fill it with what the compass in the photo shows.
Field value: 270 °
